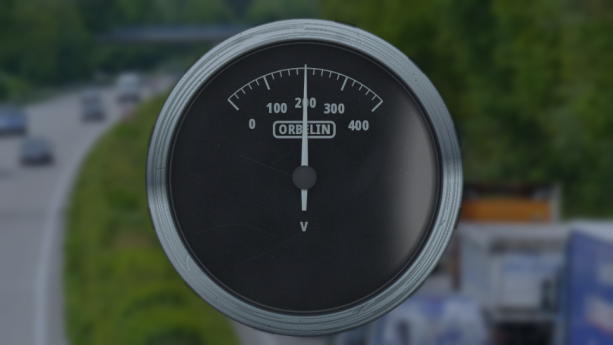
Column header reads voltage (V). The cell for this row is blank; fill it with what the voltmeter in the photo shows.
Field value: 200 V
